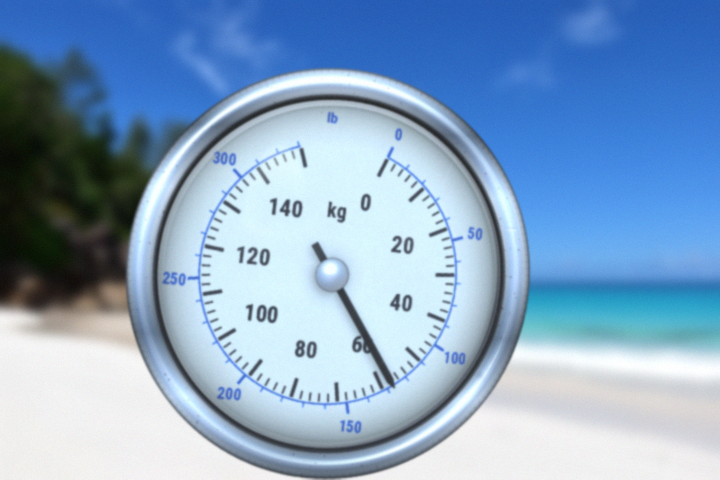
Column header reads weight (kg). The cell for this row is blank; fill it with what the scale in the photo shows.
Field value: 58 kg
